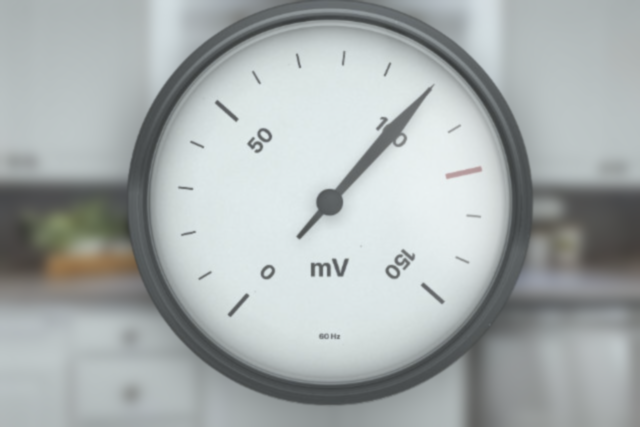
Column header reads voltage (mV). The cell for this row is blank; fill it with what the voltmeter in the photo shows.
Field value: 100 mV
